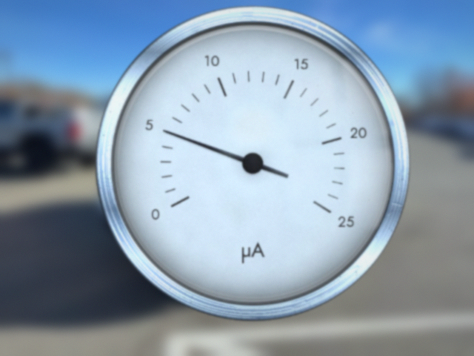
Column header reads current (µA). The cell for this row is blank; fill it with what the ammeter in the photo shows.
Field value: 5 µA
